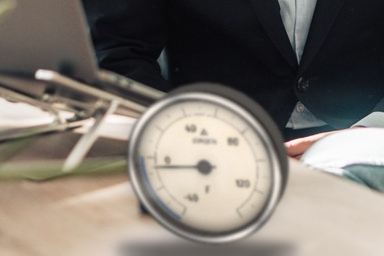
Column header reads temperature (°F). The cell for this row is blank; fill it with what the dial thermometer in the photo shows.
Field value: -5 °F
